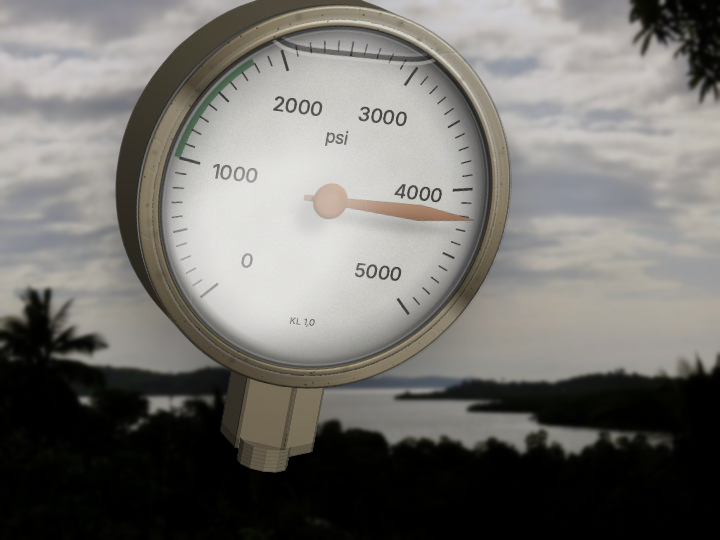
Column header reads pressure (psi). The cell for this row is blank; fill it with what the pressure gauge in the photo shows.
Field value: 4200 psi
